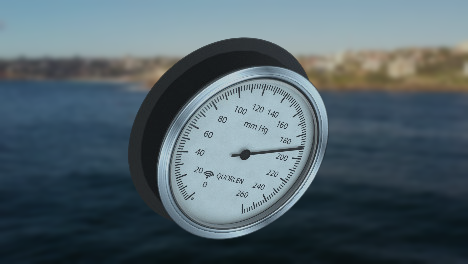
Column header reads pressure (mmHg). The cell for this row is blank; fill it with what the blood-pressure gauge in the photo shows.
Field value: 190 mmHg
